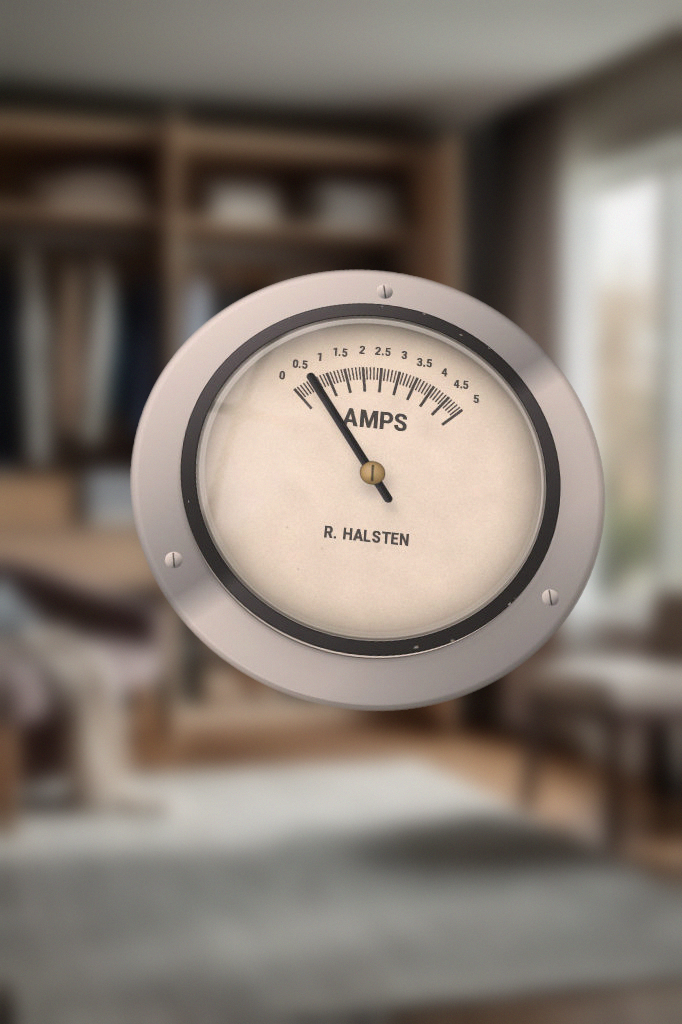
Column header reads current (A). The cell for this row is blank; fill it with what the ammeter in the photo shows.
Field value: 0.5 A
